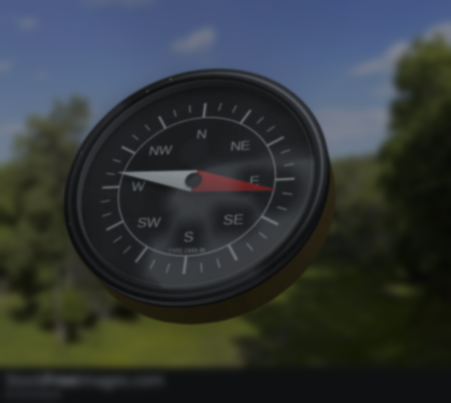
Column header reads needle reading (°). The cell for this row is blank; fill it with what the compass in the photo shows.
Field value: 100 °
